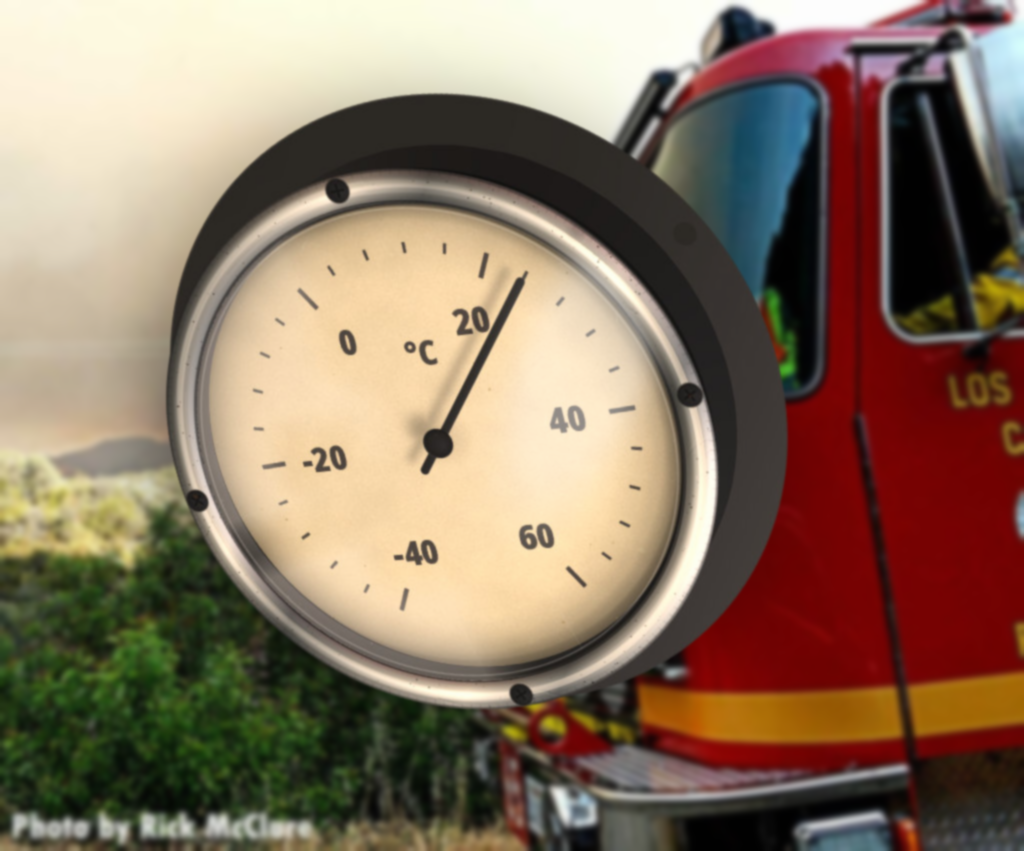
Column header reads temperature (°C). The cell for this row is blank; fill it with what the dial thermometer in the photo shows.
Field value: 24 °C
